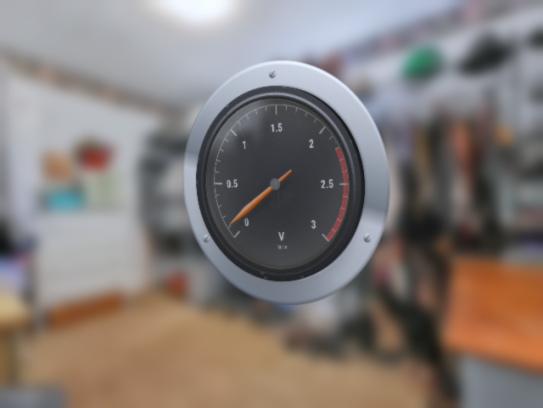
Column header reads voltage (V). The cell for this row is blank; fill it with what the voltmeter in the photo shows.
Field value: 0.1 V
